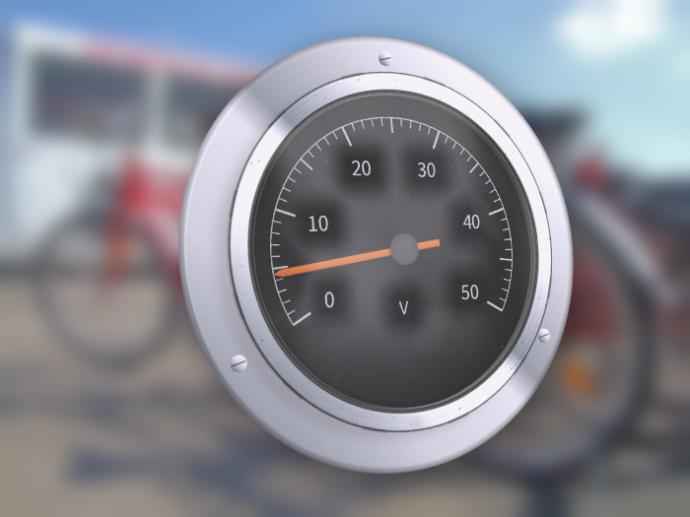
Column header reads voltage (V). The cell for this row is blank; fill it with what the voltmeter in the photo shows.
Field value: 4.5 V
